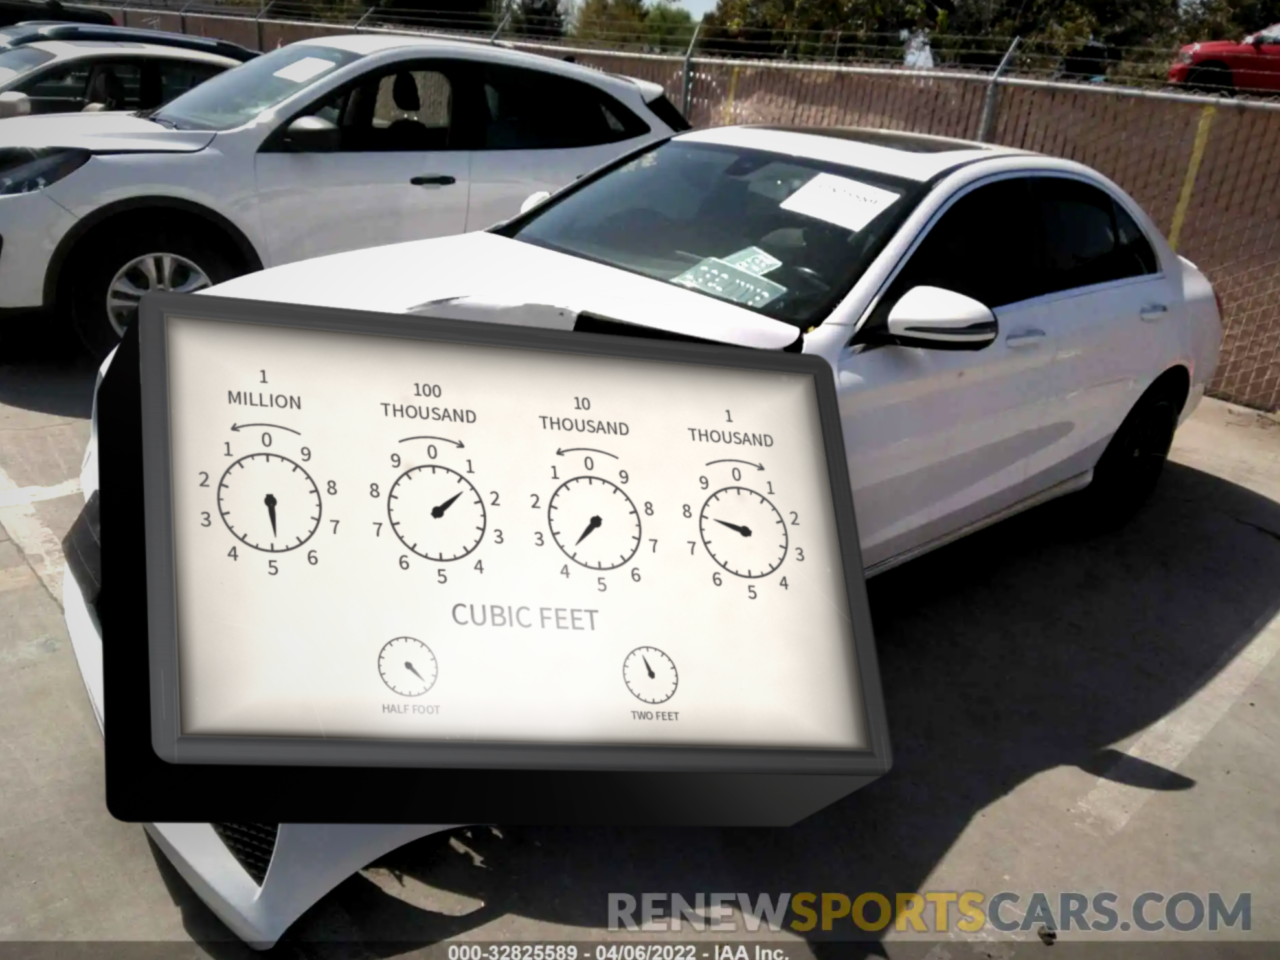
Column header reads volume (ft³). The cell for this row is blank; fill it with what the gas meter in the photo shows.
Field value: 513800 ft³
